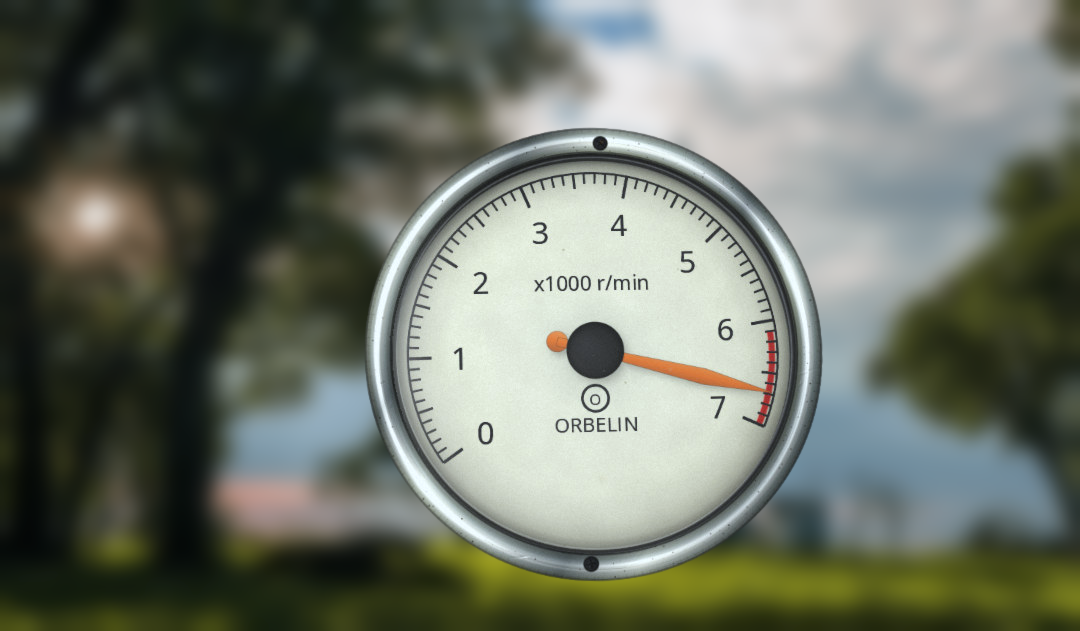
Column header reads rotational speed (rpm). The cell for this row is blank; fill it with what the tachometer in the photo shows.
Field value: 6700 rpm
